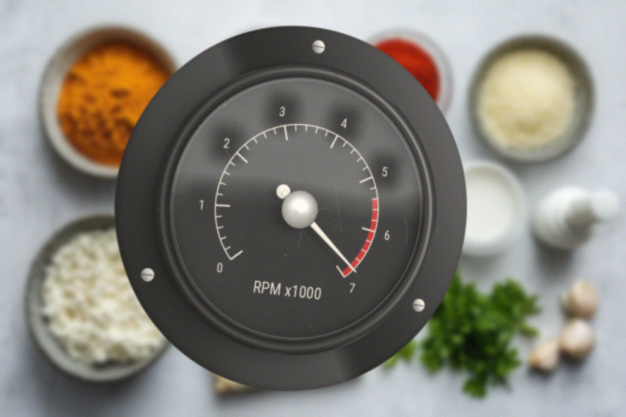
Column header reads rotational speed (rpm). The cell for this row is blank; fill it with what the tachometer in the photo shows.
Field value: 6800 rpm
